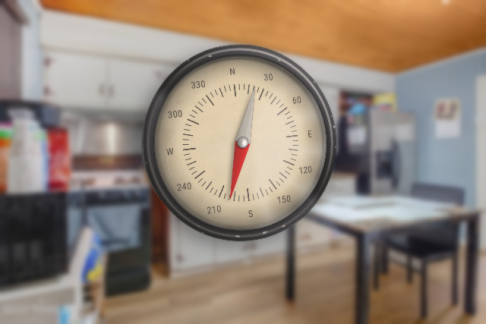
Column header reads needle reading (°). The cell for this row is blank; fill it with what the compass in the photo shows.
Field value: 200 °
